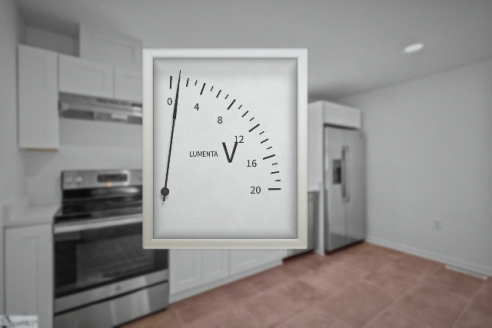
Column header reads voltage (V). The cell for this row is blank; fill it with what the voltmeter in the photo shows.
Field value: 1 V
